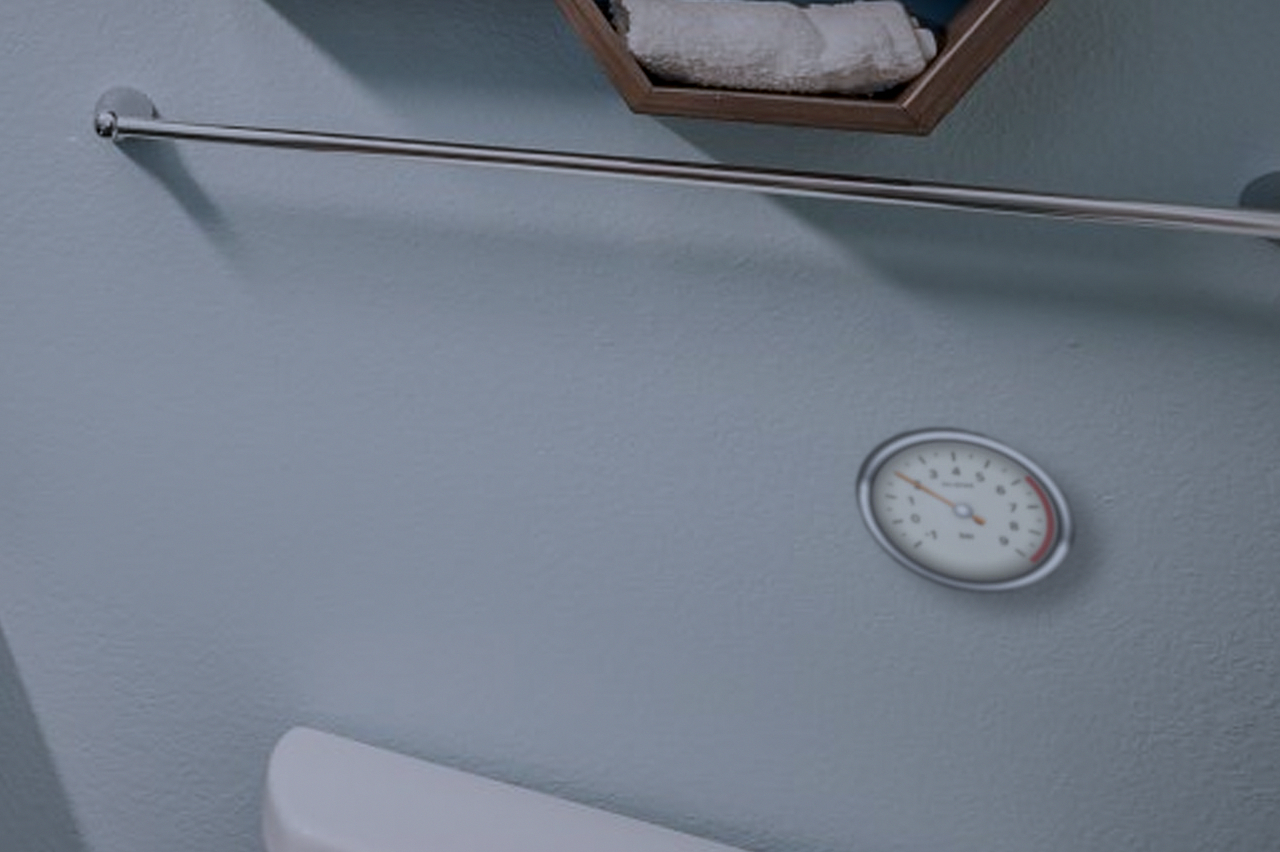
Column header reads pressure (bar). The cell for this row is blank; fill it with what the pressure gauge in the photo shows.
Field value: 2 bar
